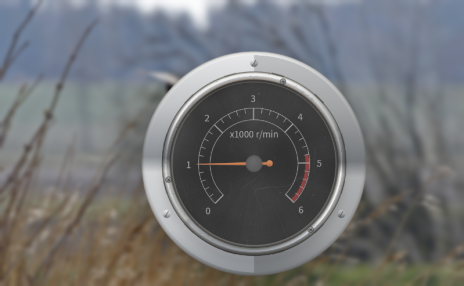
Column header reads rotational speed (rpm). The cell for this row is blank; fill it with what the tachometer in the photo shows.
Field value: 1000 rpm
